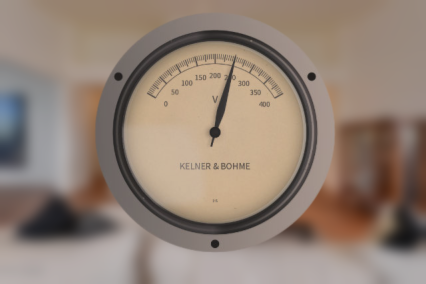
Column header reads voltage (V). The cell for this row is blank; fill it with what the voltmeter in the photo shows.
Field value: 250 V
